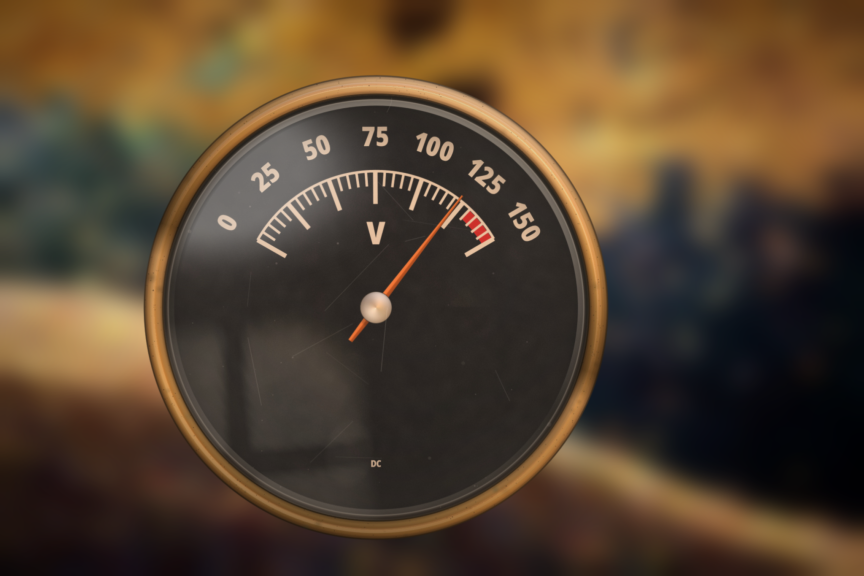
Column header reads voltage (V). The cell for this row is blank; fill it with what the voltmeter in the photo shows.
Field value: 122.5 V
